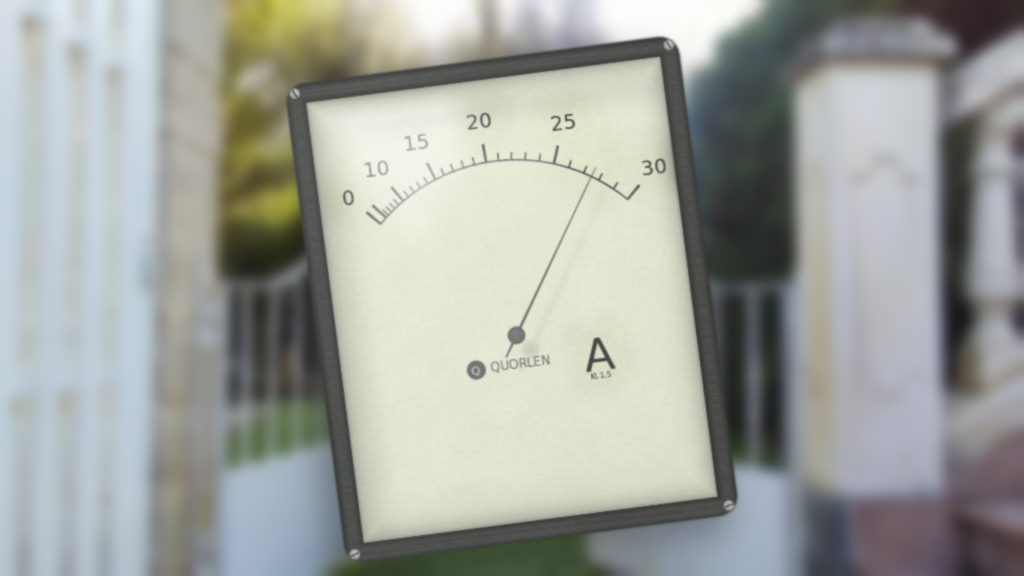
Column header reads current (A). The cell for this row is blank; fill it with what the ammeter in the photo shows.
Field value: 27.5 A
